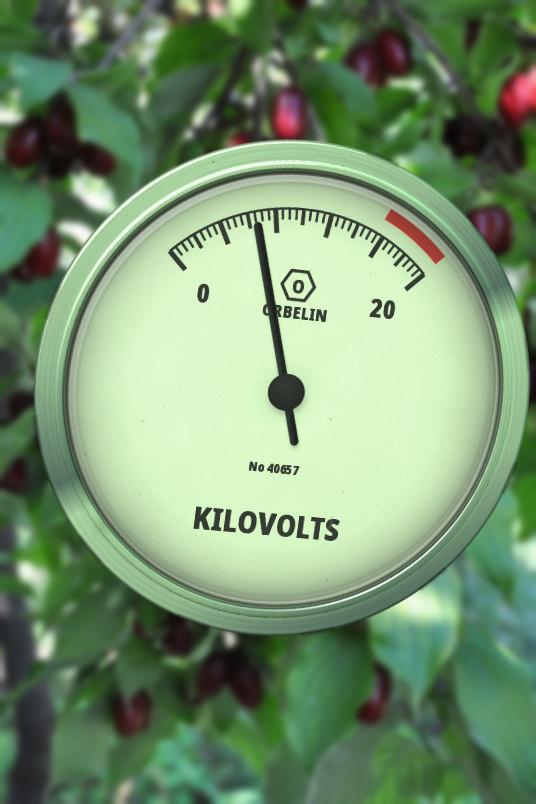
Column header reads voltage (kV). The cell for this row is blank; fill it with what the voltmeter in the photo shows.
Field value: 6.5 kV
